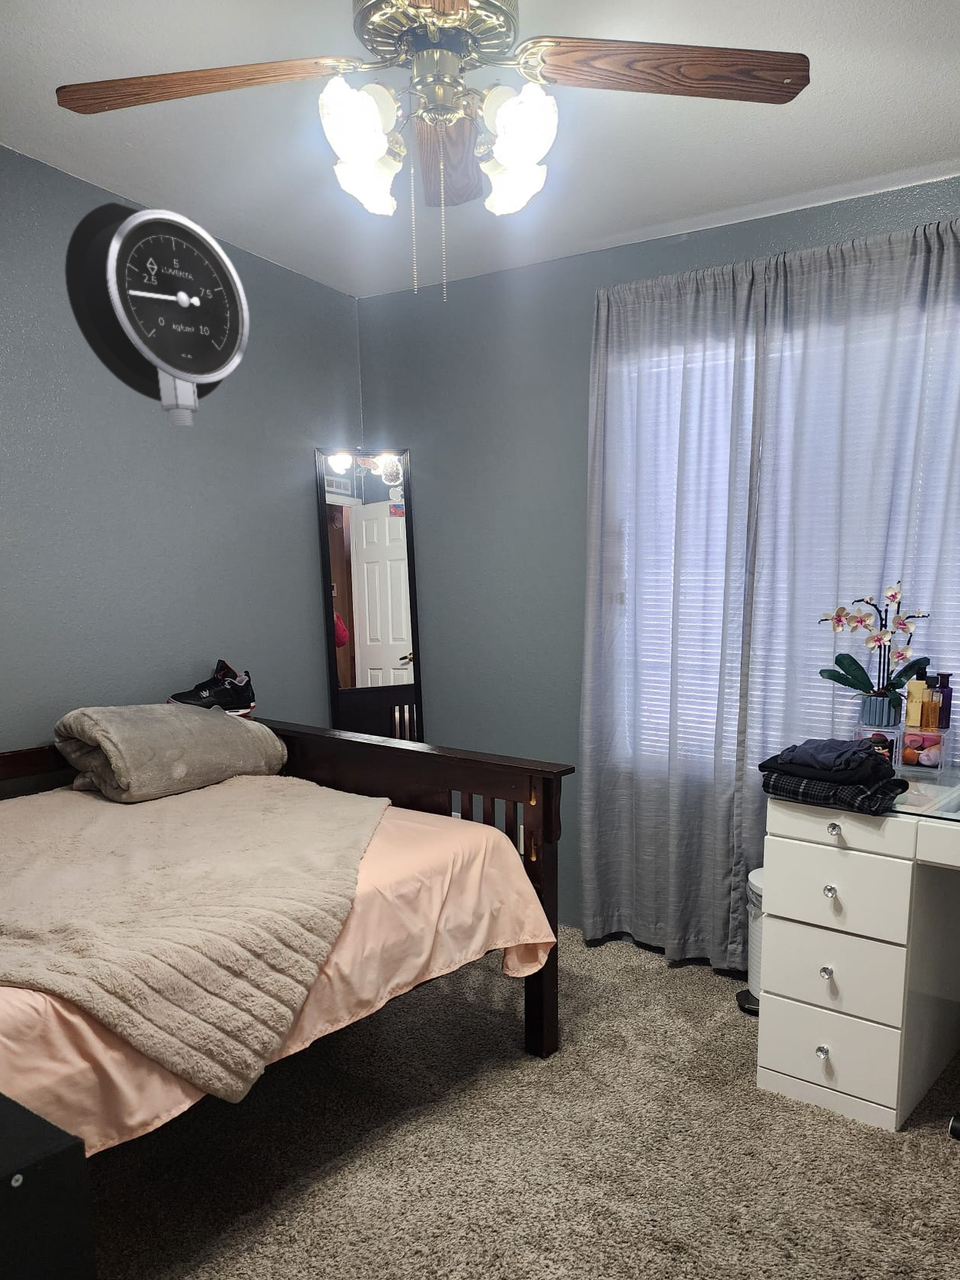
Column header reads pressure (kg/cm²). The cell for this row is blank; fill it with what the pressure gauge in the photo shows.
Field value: 1.5 kg/cm²
